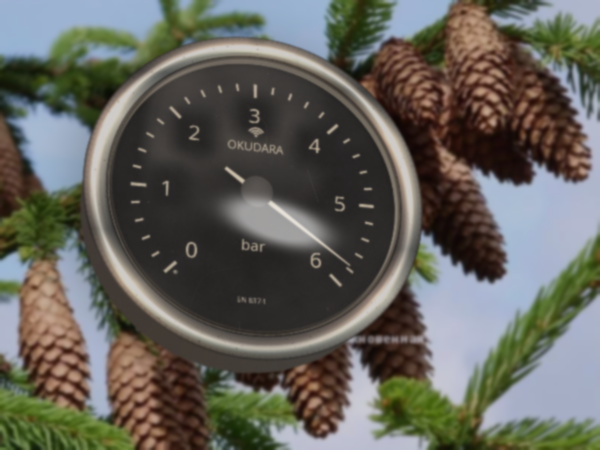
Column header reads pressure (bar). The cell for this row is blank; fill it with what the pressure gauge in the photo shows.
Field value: 5.8 bar
